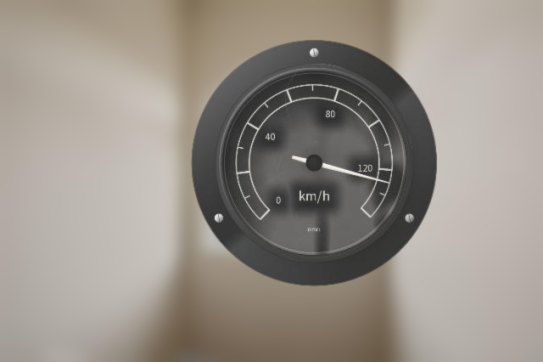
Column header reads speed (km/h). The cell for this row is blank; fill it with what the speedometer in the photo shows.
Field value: 125 km/h
